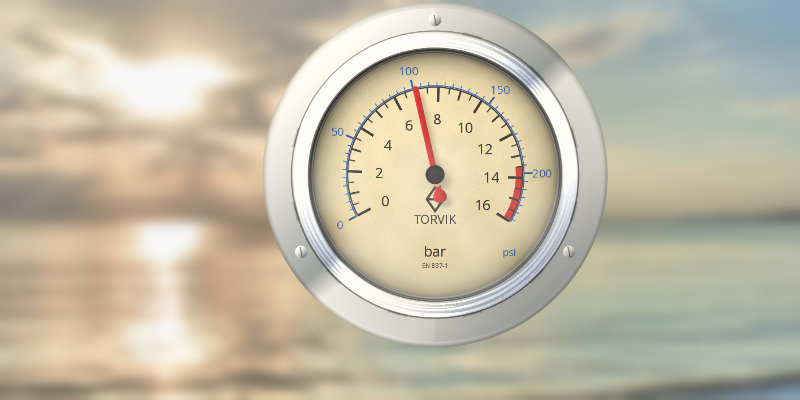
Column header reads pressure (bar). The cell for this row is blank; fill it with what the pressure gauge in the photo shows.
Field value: 7 bar
